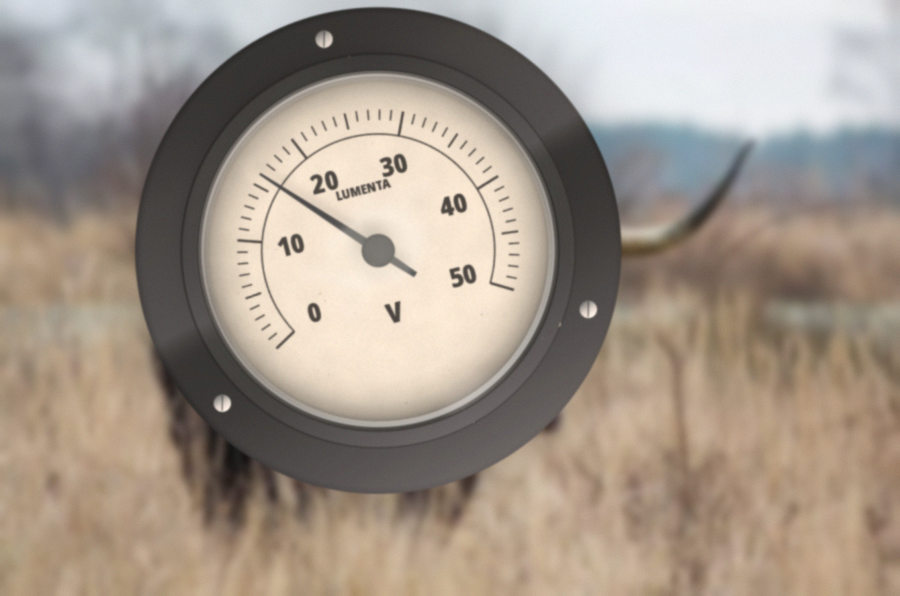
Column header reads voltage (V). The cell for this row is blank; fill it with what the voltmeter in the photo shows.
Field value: 16 V
